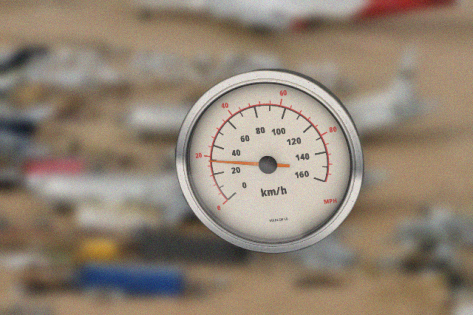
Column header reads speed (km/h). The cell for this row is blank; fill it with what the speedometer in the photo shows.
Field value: 30 km/h
